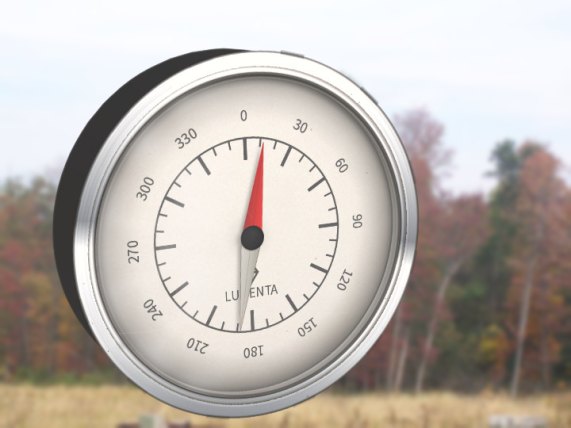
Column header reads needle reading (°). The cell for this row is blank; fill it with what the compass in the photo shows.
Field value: 10 °
